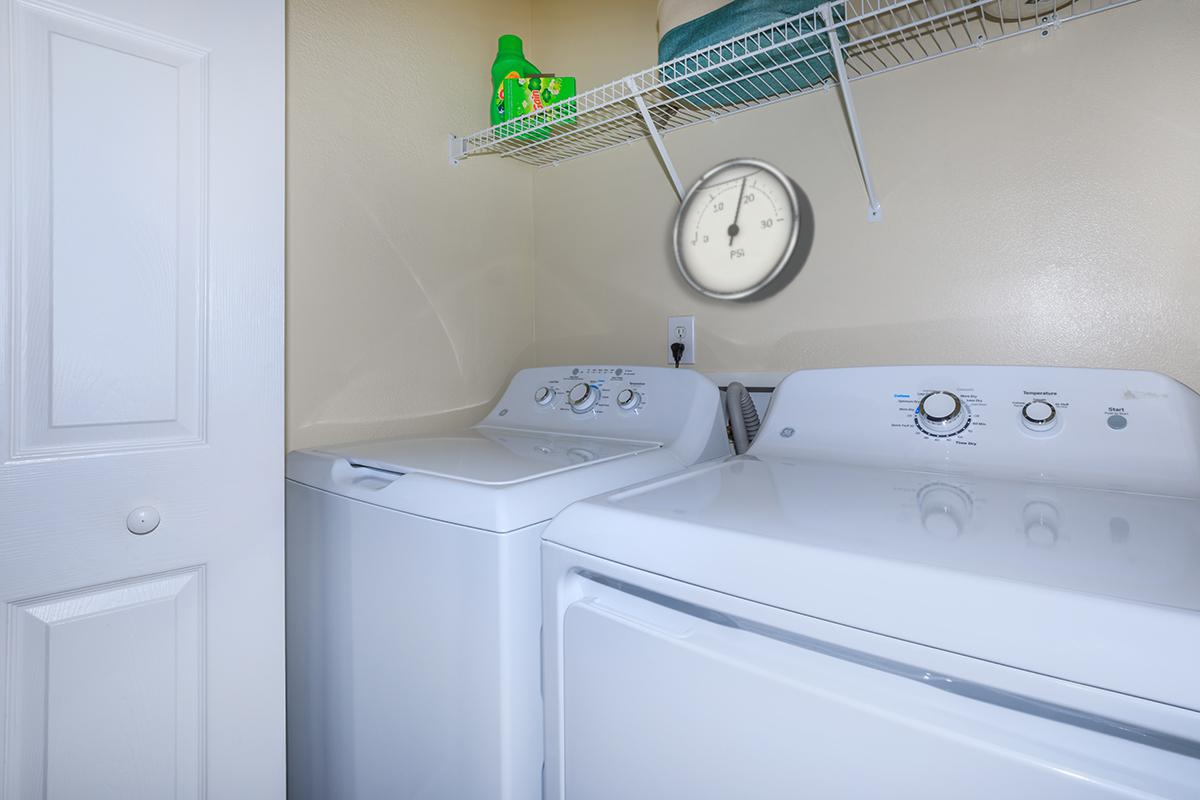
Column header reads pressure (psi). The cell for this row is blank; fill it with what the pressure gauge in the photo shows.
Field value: 18 psi
